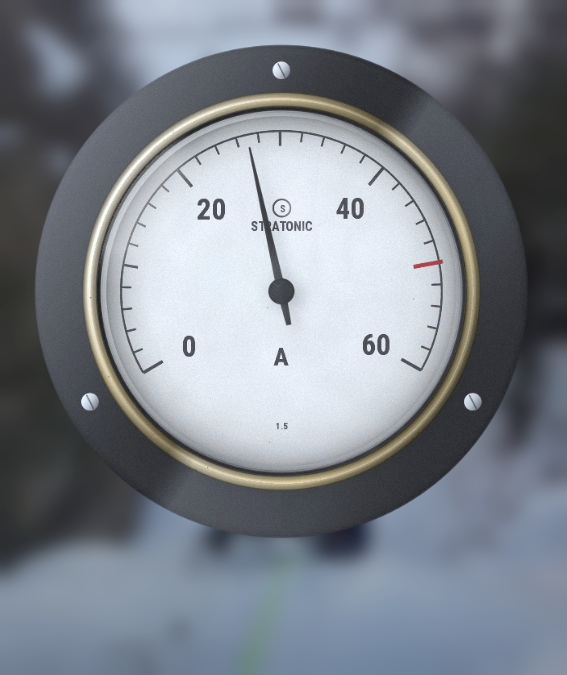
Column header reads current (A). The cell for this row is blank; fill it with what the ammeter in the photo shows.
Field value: 27 A
